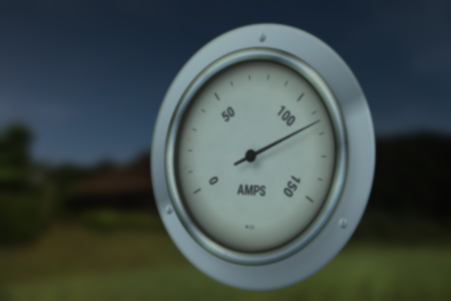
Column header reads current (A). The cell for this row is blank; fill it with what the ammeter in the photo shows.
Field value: 115 A
